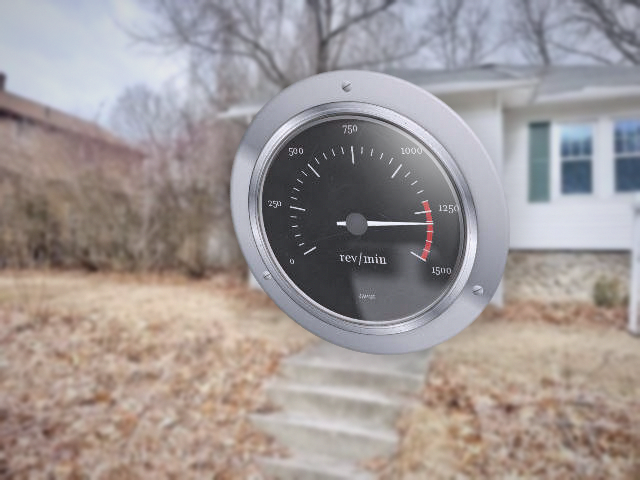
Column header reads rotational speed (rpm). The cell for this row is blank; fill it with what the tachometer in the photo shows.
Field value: 1300 rpm
